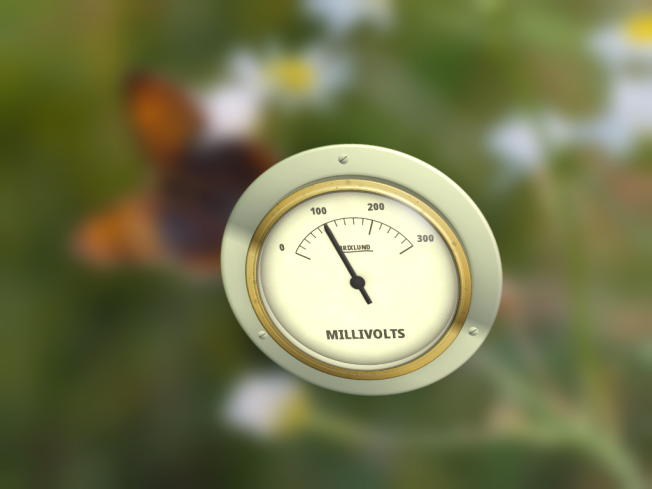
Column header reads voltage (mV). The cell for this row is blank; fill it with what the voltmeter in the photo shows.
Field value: 100 mV
